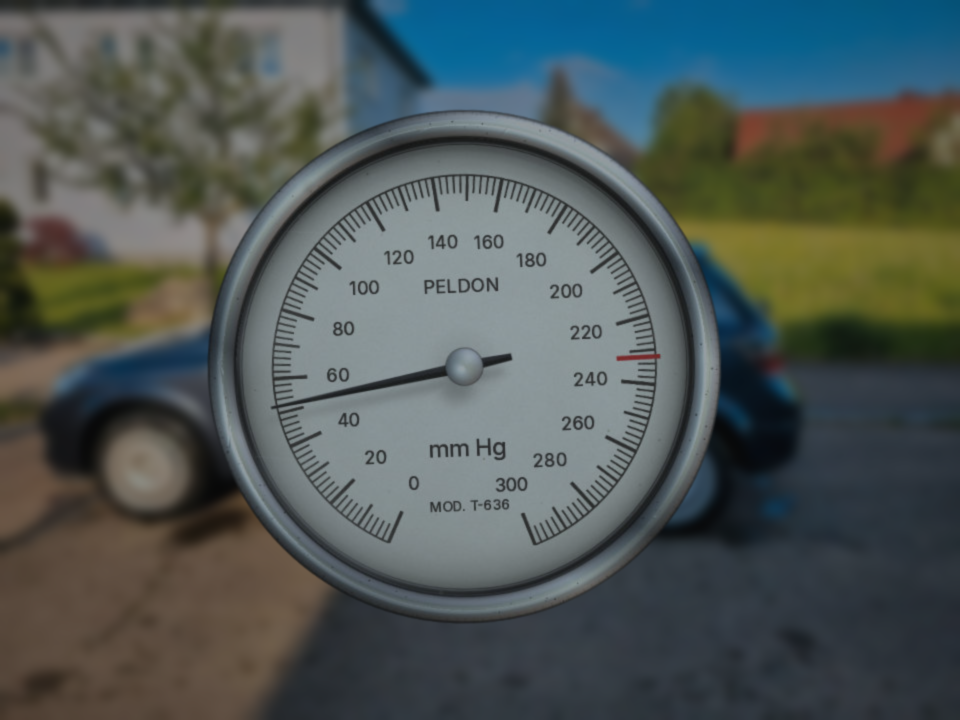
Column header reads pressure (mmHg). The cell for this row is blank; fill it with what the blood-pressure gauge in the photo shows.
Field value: 52 mmHg
